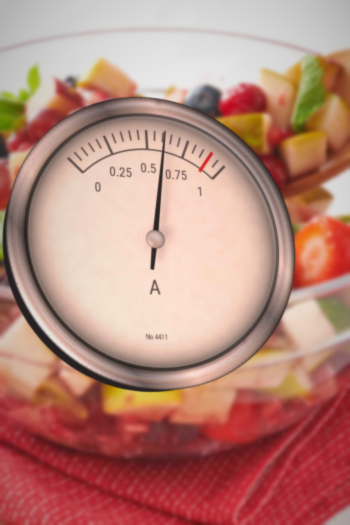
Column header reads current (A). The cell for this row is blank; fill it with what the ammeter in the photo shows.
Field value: 0.6 A
